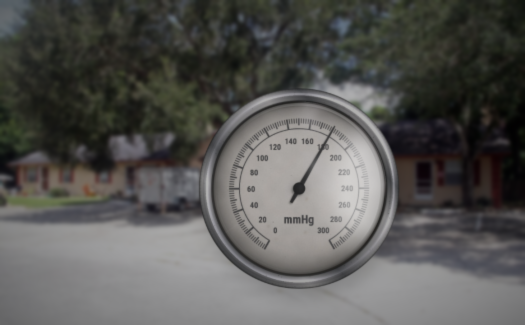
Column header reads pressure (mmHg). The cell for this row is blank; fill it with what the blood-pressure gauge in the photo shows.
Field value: 180 mmHg
